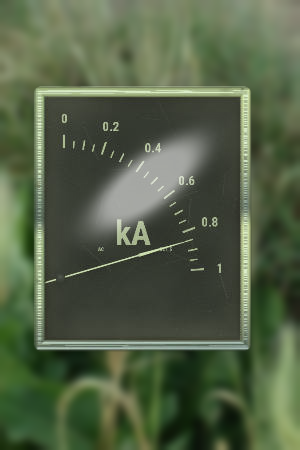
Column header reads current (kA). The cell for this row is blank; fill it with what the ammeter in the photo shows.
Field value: 0.85 kA
